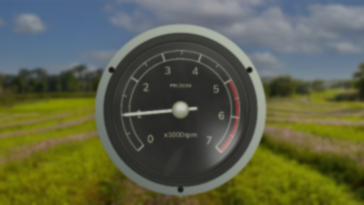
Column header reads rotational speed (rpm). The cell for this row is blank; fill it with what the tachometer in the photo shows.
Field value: 1000 rpm
